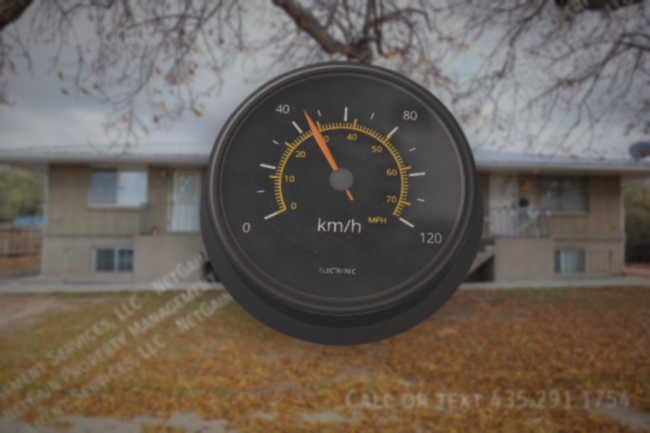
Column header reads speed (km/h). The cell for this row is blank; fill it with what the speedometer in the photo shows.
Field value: 45 km/h
